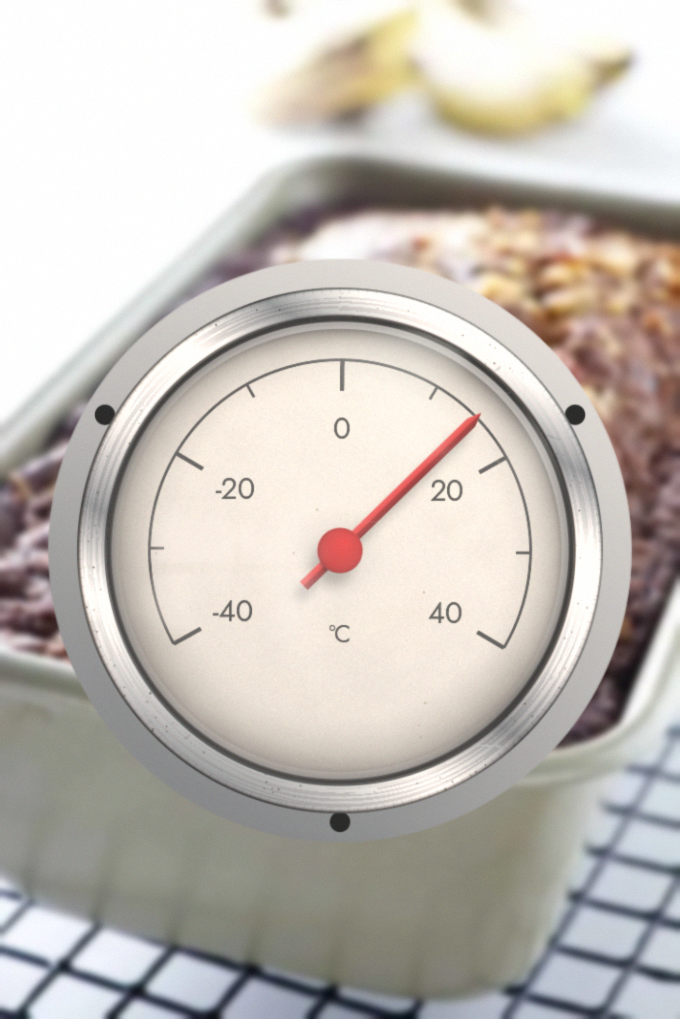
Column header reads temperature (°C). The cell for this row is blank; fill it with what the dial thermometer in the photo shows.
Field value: 15 °C
